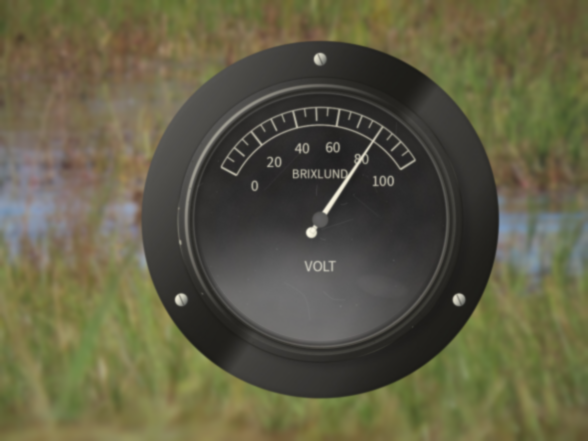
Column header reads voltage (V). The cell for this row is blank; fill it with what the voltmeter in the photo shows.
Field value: 80 V
